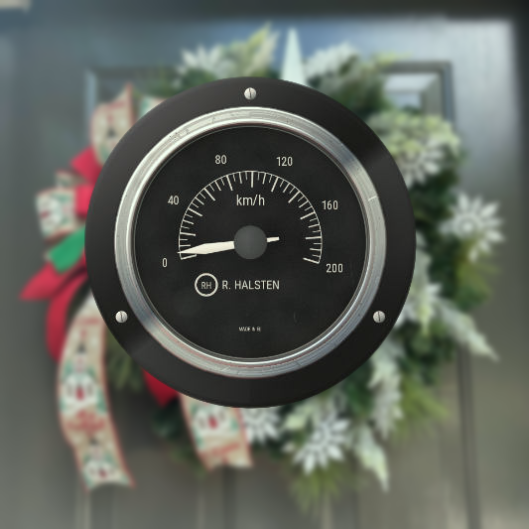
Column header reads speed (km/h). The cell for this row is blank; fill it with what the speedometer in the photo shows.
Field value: 5 km/h
